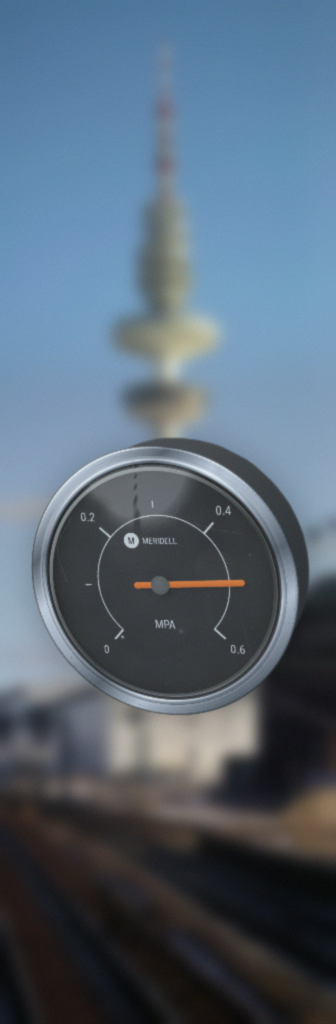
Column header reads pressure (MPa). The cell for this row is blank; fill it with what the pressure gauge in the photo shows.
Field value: 0.5 MPa
